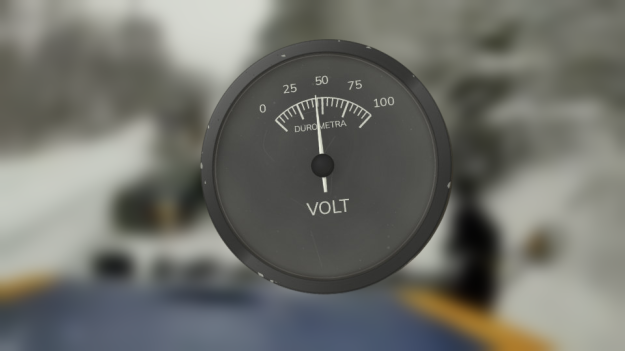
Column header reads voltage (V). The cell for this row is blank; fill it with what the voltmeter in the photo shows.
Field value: 45 V
